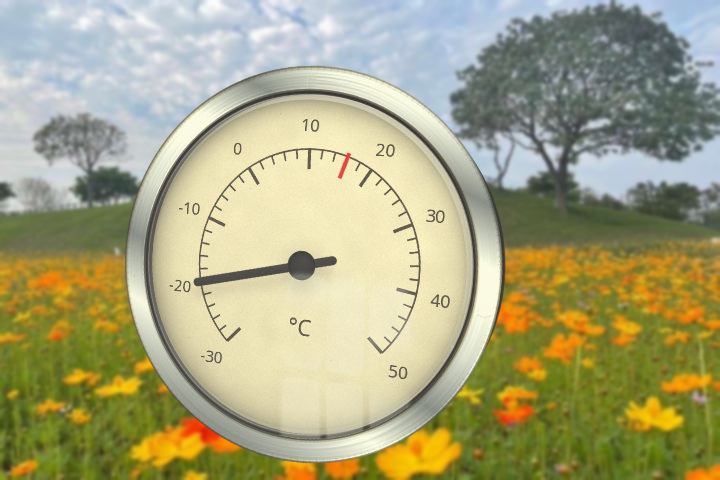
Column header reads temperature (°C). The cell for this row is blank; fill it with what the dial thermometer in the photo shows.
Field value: -20 °C
